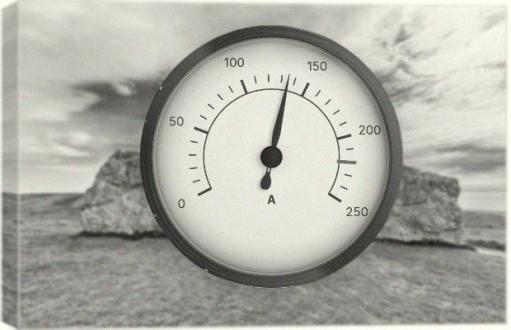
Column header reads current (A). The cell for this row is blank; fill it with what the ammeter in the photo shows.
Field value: 135 A
